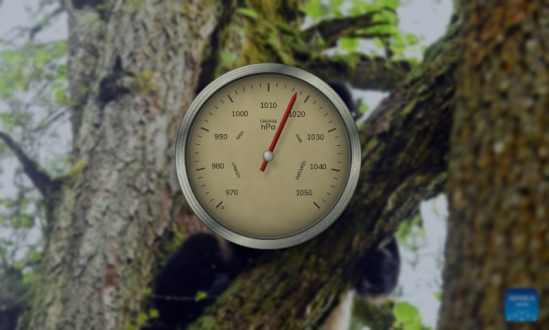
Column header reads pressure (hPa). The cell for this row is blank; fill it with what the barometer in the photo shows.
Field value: 1017 hPa
